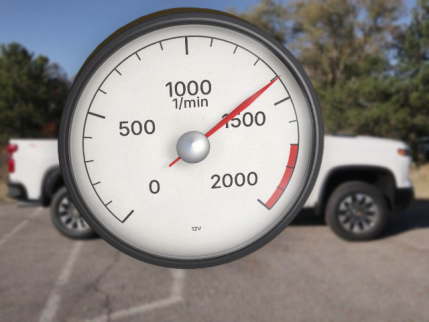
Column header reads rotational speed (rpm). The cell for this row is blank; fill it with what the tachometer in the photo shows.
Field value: 1400 rpm
